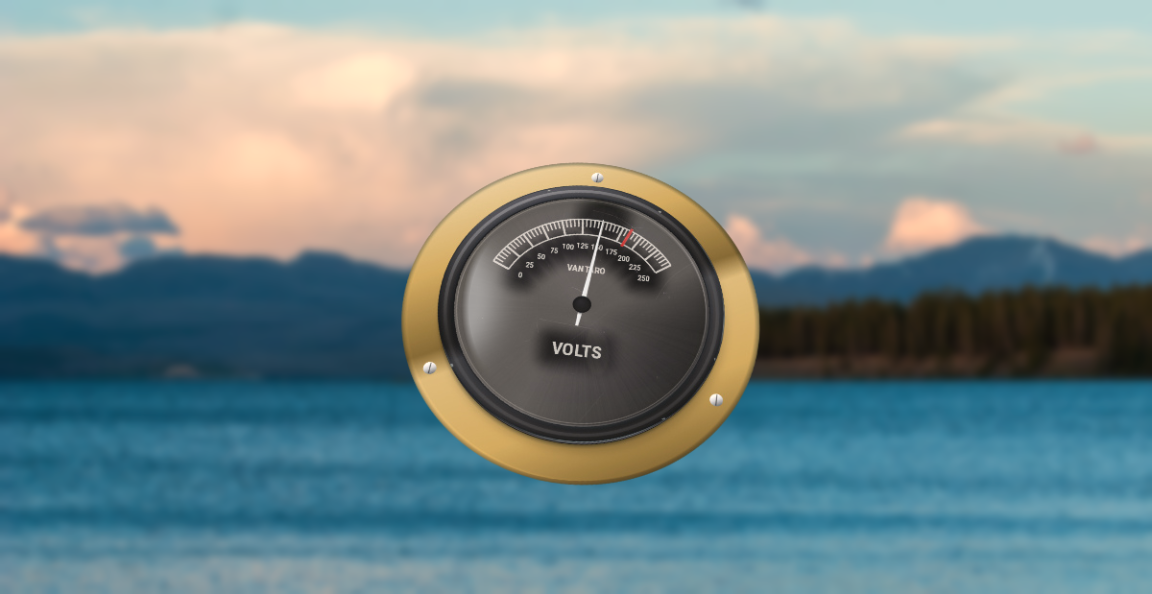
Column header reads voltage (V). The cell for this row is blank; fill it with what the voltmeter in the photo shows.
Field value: 150 V
